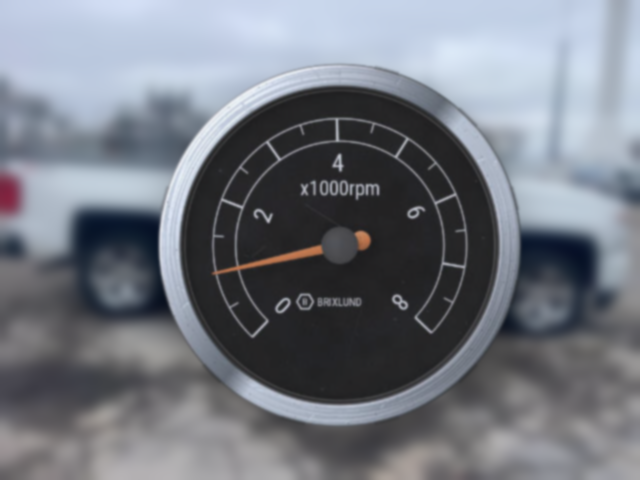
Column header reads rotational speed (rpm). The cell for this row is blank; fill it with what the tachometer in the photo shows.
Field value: 1000 rpm
